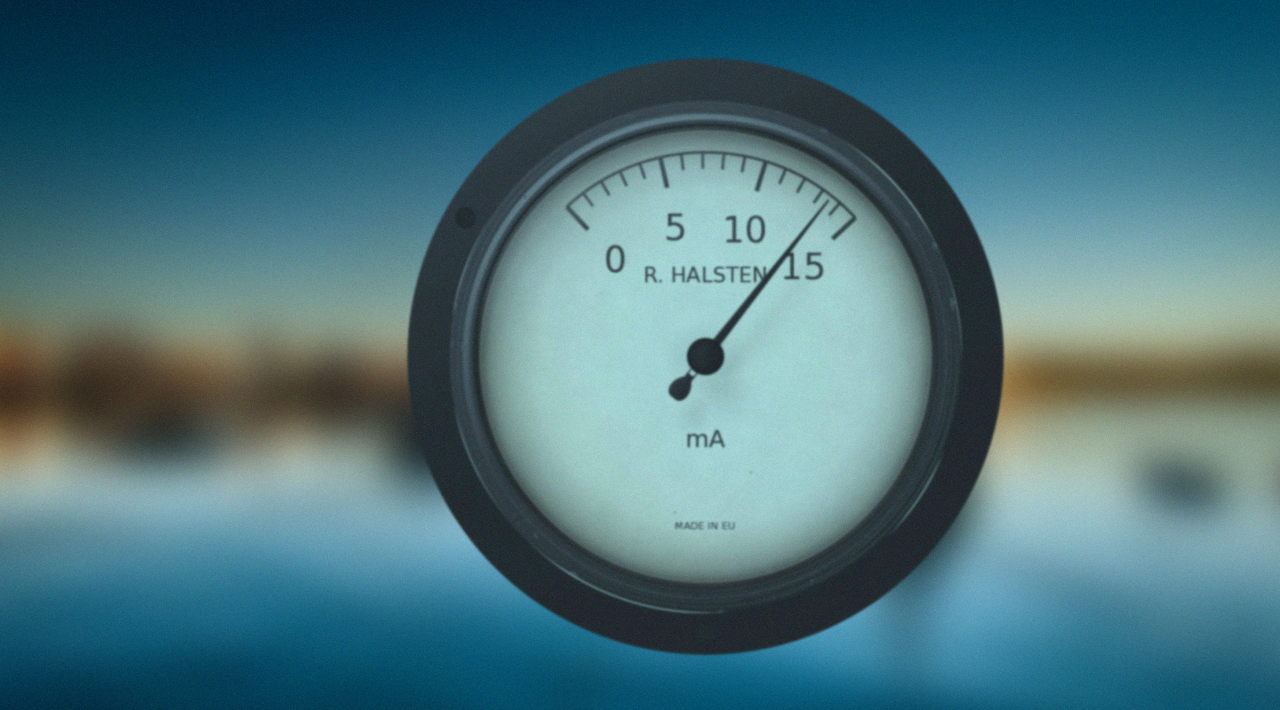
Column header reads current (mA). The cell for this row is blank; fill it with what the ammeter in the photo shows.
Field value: 13.5 mA
